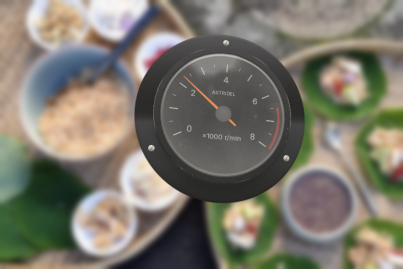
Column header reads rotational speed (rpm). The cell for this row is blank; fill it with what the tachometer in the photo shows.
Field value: 2250 rpm
